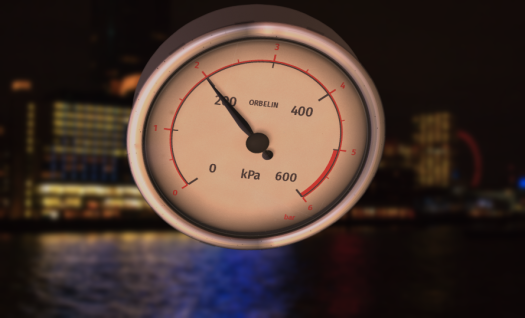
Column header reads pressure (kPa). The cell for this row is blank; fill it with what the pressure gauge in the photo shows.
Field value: 200 kPa
